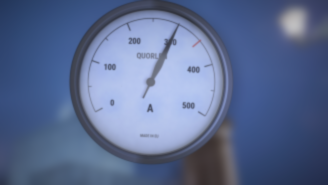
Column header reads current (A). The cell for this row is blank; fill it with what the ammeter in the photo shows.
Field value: 300 A
